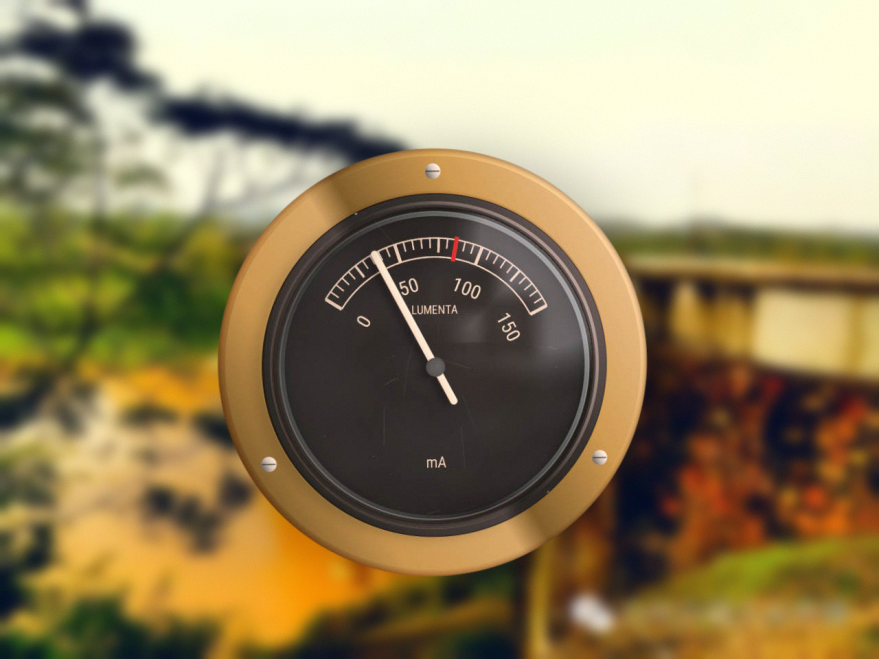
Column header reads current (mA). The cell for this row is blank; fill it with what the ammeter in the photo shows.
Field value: 37.5 mA
